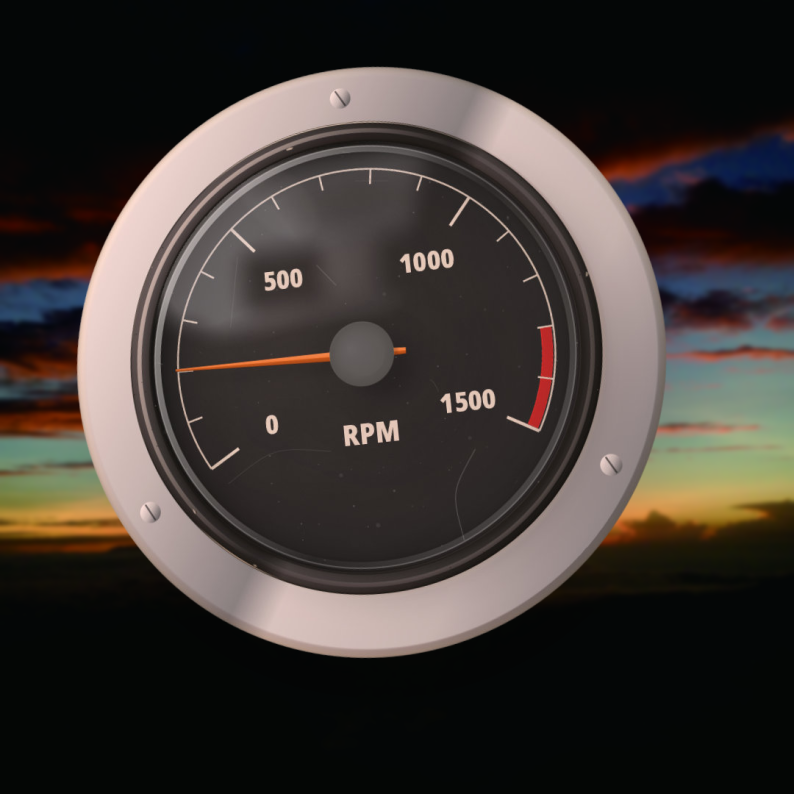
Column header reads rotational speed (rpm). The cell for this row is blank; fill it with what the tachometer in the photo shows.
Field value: 200 rpm
